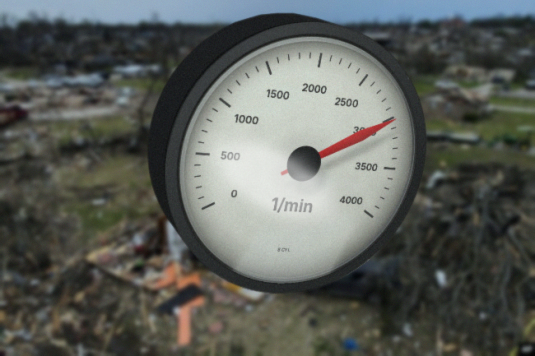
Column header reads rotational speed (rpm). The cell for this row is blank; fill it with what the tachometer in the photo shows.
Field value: 3000 rpm
